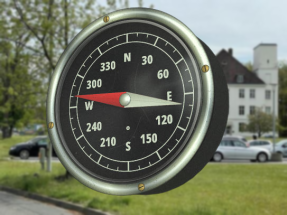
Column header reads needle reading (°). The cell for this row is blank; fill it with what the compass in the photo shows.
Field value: 280 °
